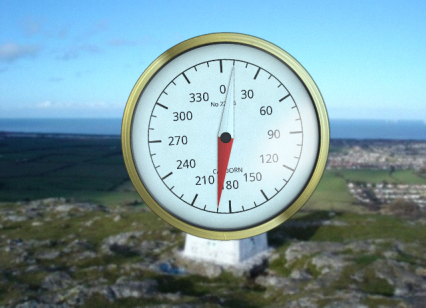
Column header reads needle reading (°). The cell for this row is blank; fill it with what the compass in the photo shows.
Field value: 190 °
